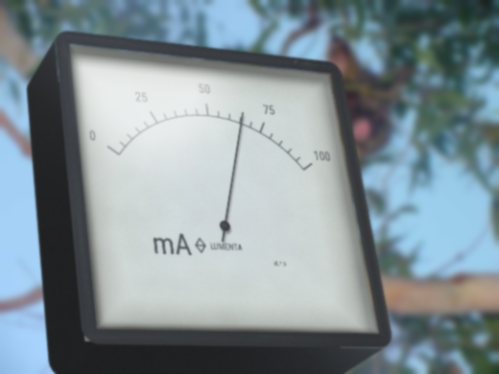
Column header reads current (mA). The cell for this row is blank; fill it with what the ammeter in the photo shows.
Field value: 65 mA
